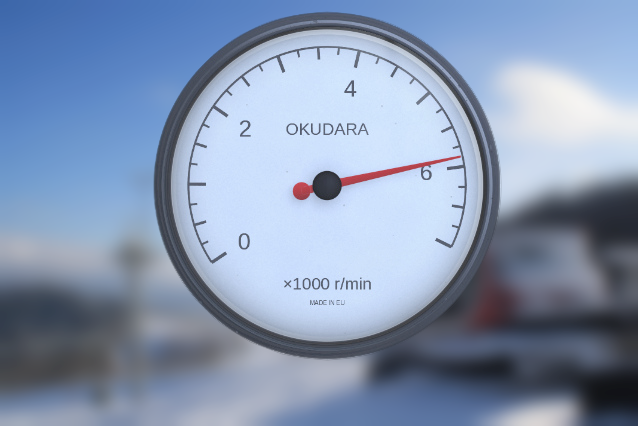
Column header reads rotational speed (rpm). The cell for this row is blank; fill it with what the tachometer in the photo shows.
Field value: 5875 rpm
